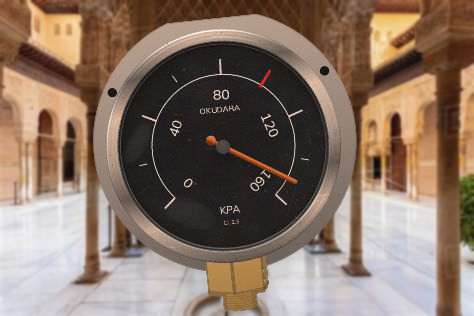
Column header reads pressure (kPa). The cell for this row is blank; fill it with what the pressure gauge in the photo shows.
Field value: 150 kPa
